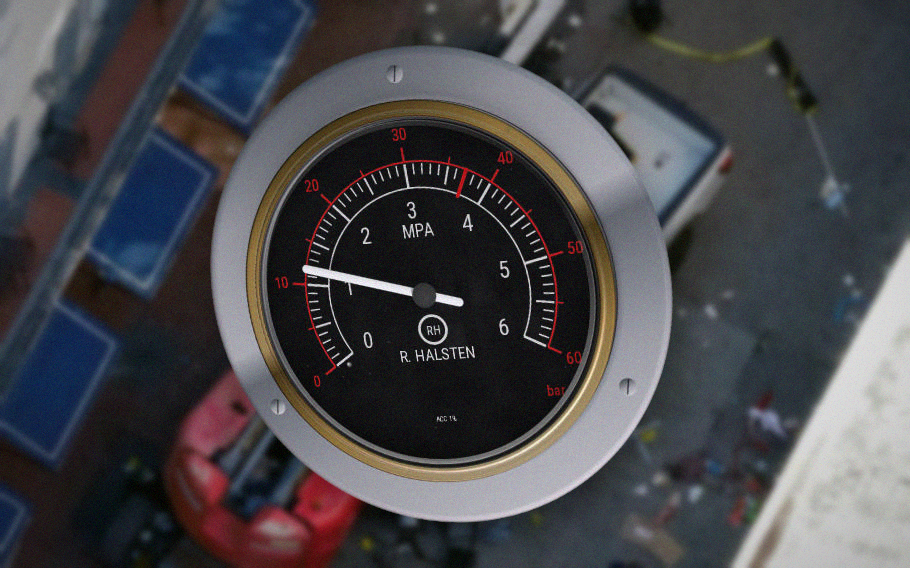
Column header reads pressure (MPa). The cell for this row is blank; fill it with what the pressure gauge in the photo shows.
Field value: 1.2 MPa
